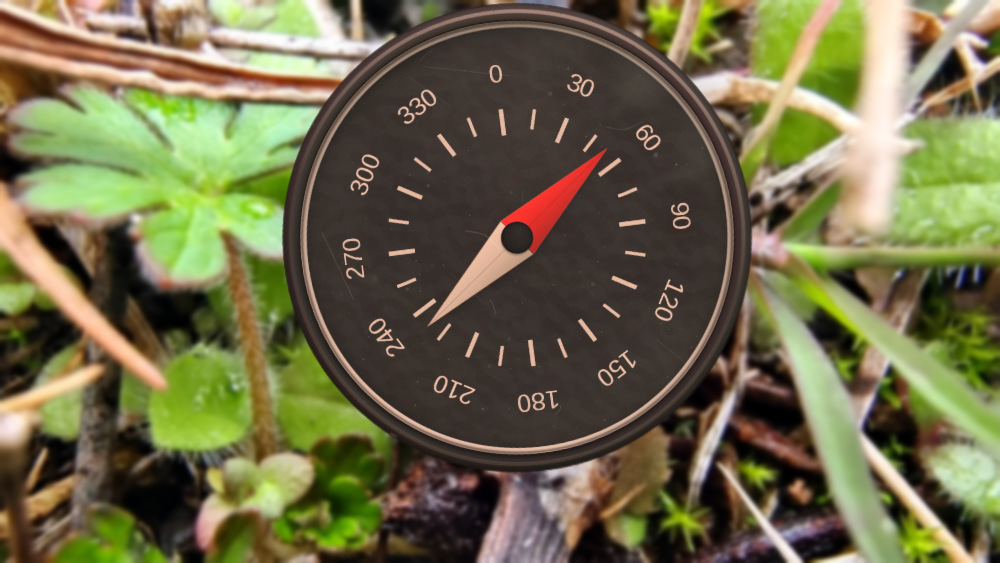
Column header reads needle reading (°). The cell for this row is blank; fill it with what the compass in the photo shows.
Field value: 52.5 °
